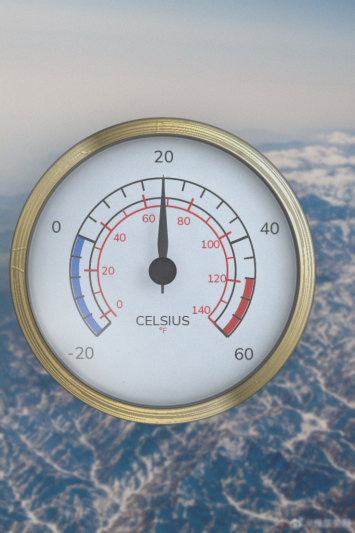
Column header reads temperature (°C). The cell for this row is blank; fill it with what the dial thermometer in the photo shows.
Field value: 20 °C
